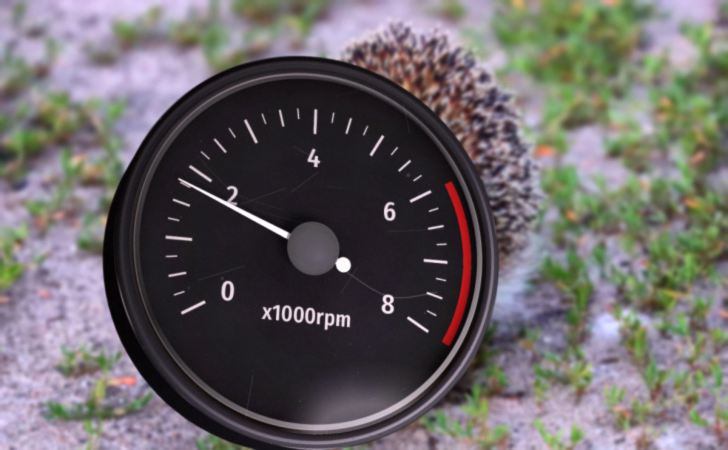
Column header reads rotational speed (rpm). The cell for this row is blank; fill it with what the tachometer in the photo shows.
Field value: 1750 rpm
